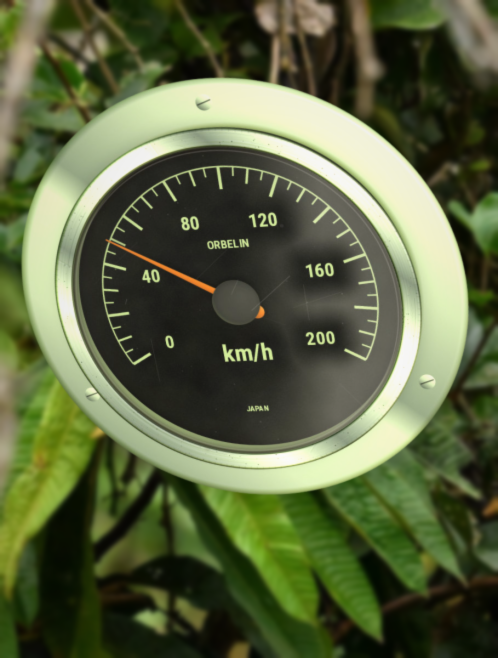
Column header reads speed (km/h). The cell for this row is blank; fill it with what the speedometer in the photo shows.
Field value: 50 km/h
